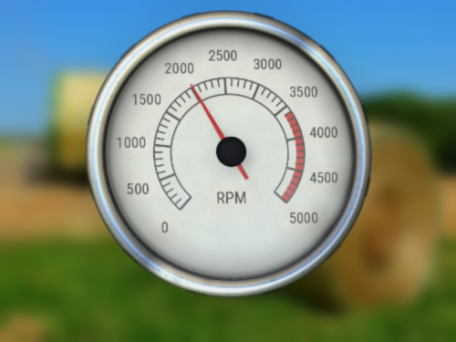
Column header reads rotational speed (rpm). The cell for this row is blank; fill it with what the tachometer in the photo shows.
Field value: 2000 rpm
